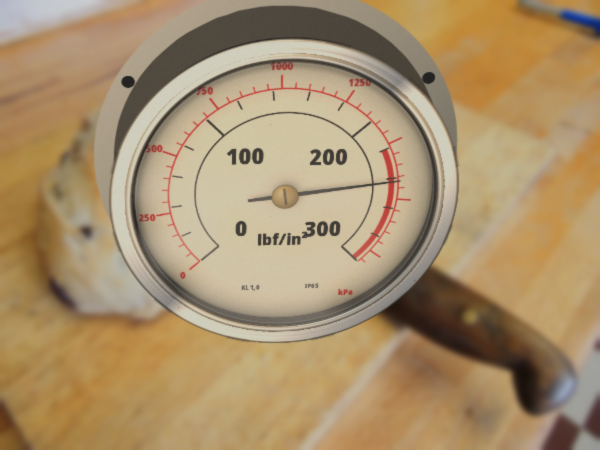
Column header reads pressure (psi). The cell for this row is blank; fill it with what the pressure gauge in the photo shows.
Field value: 240 psi
